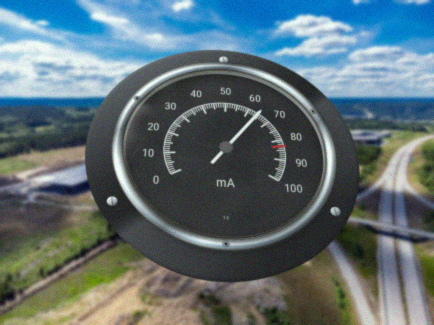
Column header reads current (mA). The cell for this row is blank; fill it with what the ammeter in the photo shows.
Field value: 65 mA
